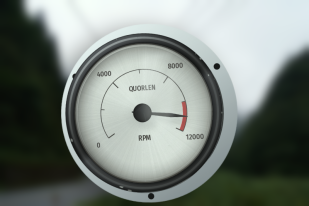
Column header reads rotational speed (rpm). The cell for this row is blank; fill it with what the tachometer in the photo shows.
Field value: 11000 rpm
